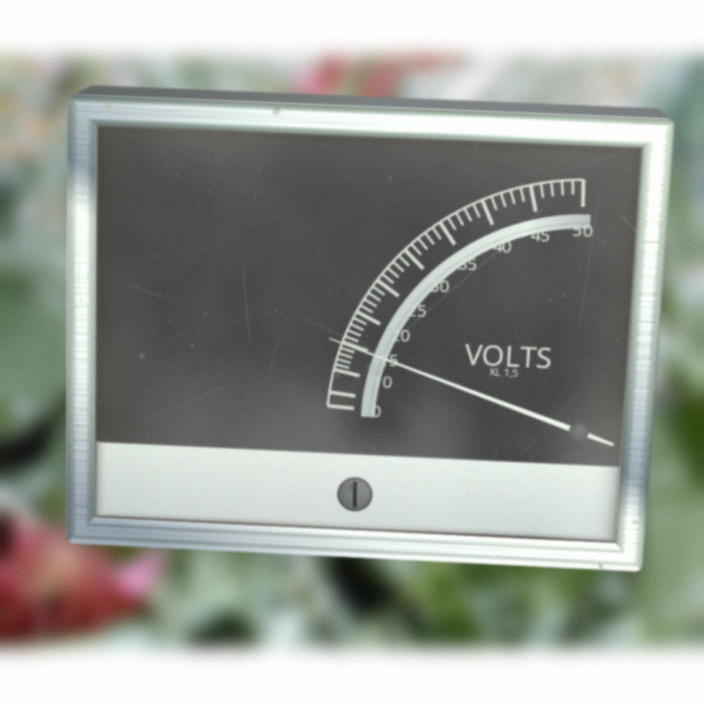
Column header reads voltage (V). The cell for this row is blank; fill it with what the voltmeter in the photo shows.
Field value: 15 V
